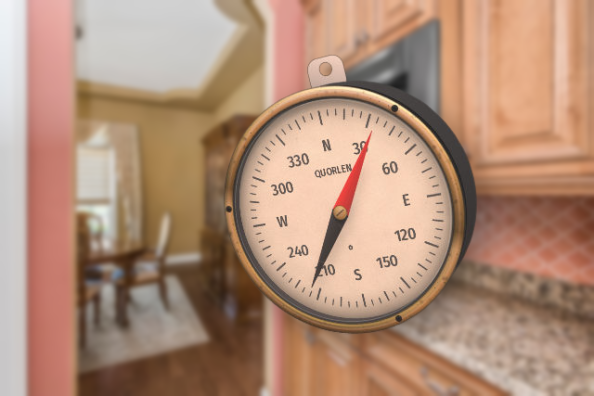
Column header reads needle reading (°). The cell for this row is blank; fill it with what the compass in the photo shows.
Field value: 35 °
